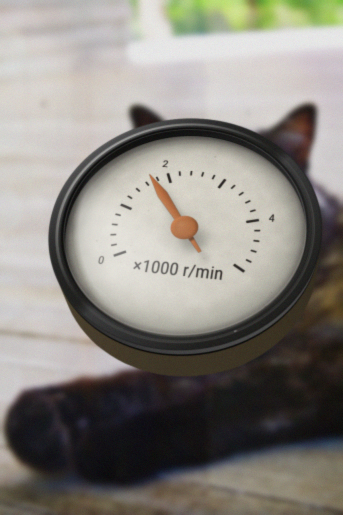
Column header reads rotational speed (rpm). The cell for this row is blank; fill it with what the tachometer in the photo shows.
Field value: 1700 rpm
